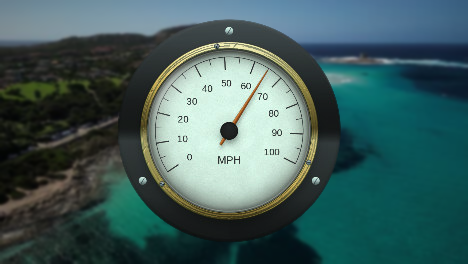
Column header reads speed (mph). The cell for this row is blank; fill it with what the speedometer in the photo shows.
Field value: 65 mph
